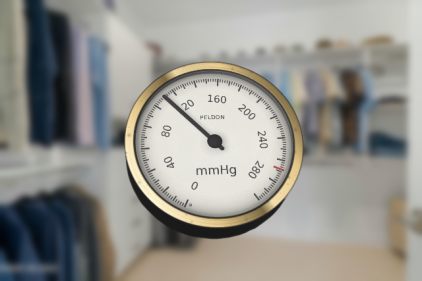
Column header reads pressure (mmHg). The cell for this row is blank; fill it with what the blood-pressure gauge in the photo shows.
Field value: 110 mmHg
